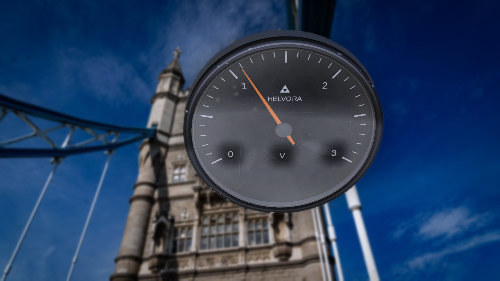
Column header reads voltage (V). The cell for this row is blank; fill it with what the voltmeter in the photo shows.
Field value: 1.1 V
